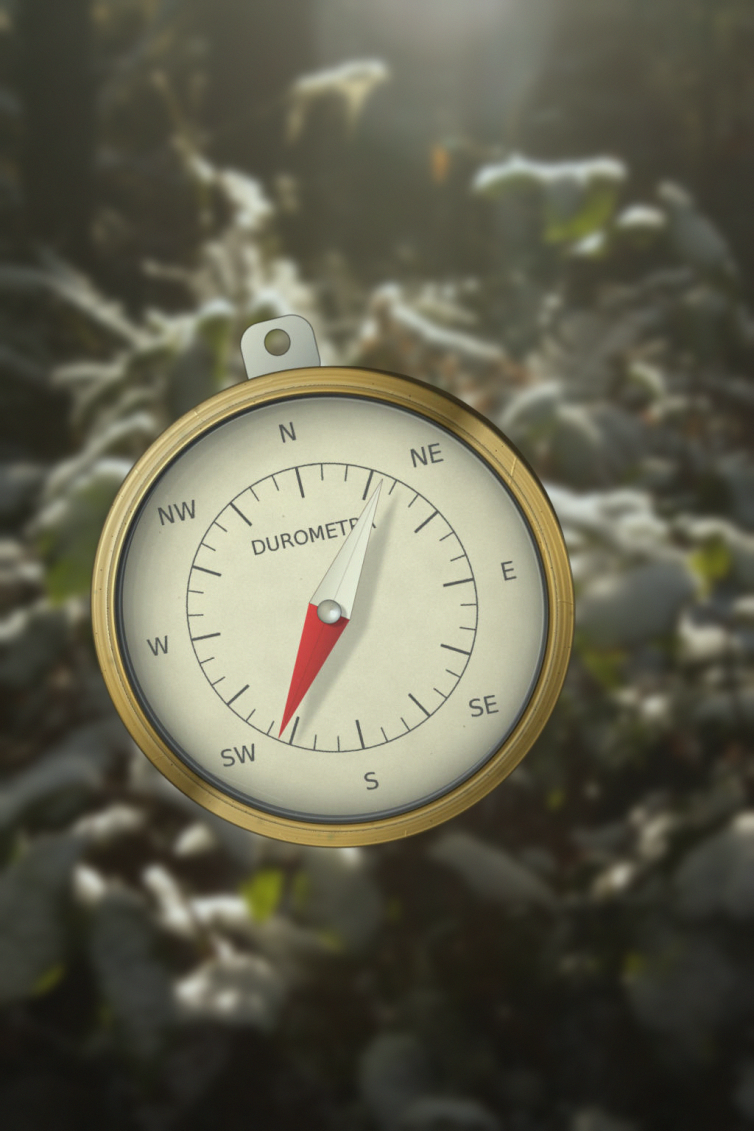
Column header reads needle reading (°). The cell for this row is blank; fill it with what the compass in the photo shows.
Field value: 215 °
